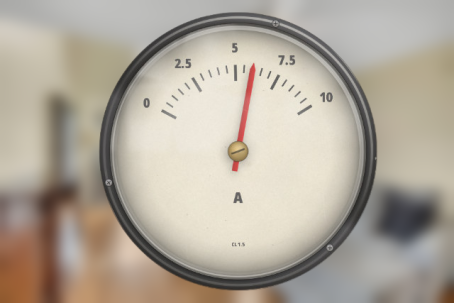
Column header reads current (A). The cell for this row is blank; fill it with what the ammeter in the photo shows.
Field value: 6 A
